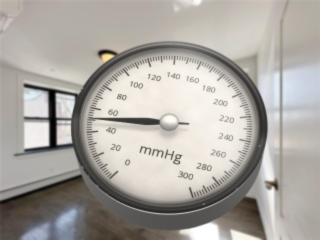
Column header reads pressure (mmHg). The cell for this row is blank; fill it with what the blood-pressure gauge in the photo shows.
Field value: 50 mmHg
